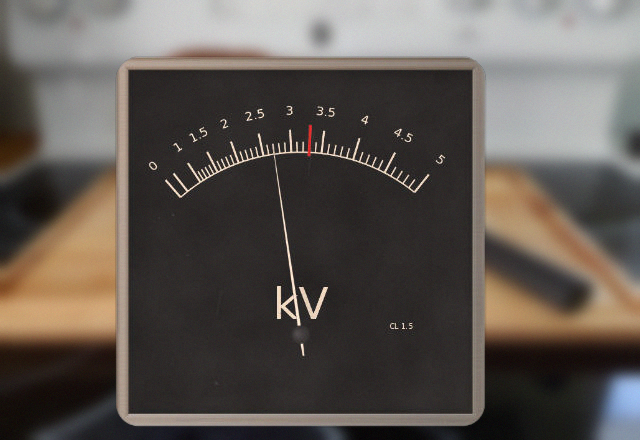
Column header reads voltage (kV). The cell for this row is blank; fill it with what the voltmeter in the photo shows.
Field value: 2.7 kV
